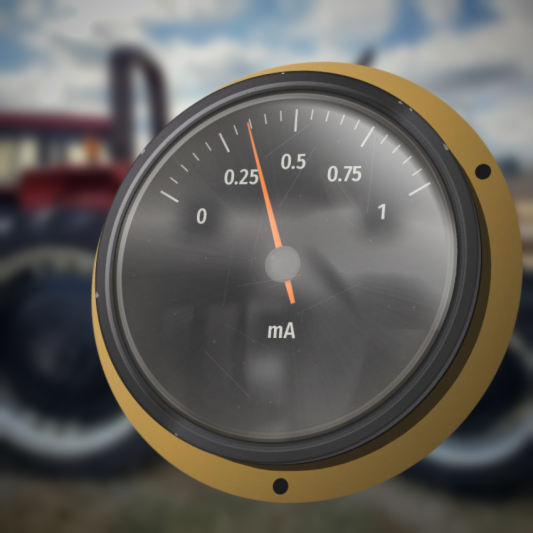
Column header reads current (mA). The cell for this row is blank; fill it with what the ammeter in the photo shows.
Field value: 0.35 mA
